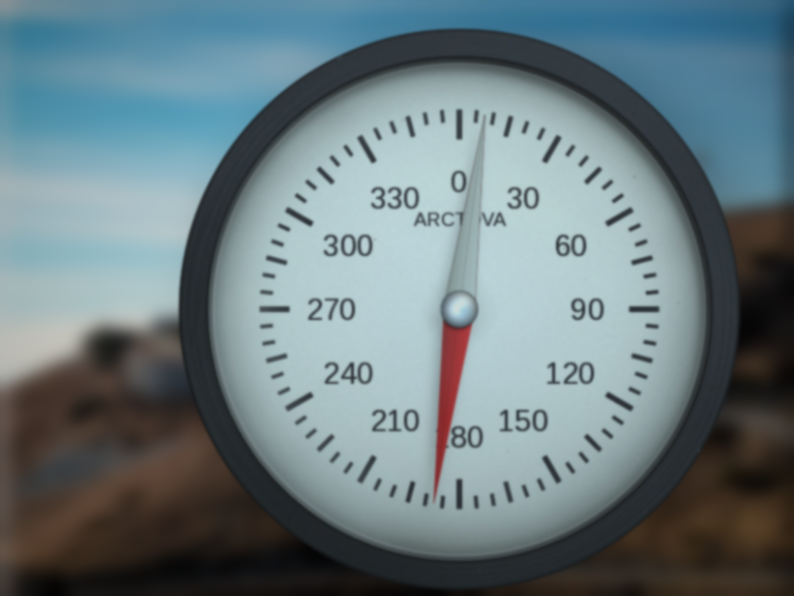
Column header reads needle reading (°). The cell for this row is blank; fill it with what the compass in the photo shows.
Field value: 187.5 °
